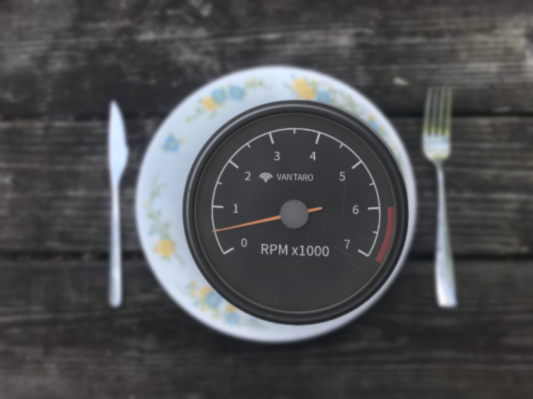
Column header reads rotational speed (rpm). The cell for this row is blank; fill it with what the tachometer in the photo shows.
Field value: 500 rpm
